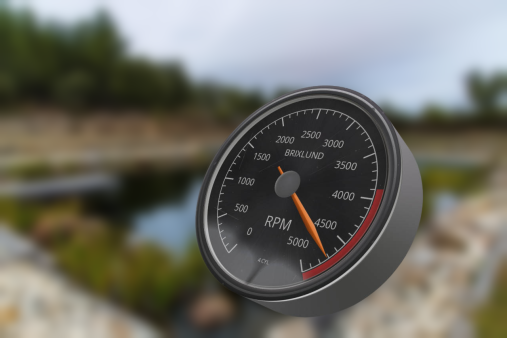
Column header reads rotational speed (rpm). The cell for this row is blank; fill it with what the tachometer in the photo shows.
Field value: 4700 rpm
